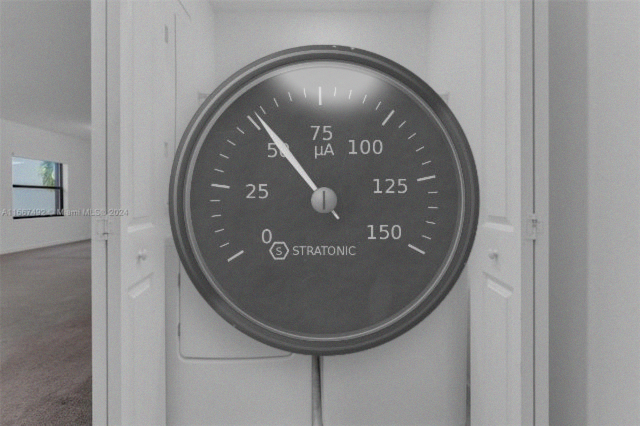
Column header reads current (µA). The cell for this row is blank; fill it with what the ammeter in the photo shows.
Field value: 52.5 µA
